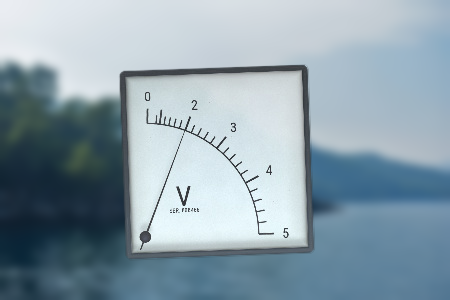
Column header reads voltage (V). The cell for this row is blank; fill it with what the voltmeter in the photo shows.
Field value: 2 V
